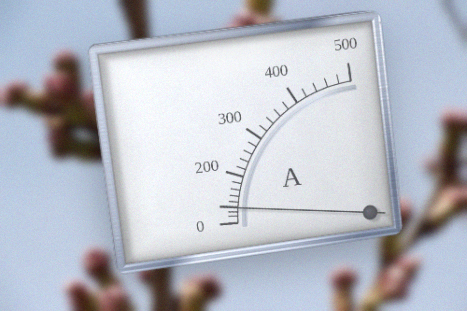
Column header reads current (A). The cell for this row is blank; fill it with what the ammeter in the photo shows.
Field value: 100 A
